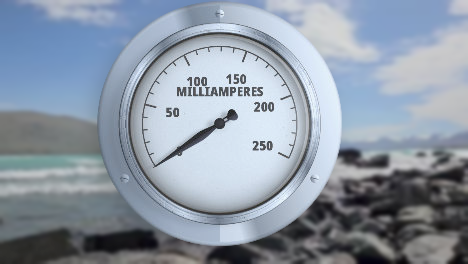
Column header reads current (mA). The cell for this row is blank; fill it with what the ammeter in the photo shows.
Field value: 0 mA
